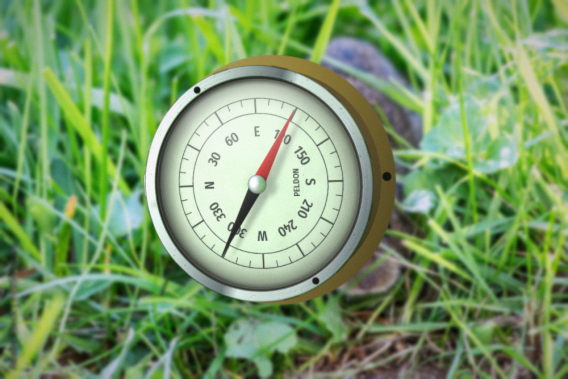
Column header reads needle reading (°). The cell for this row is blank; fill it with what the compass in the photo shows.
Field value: 120 °
